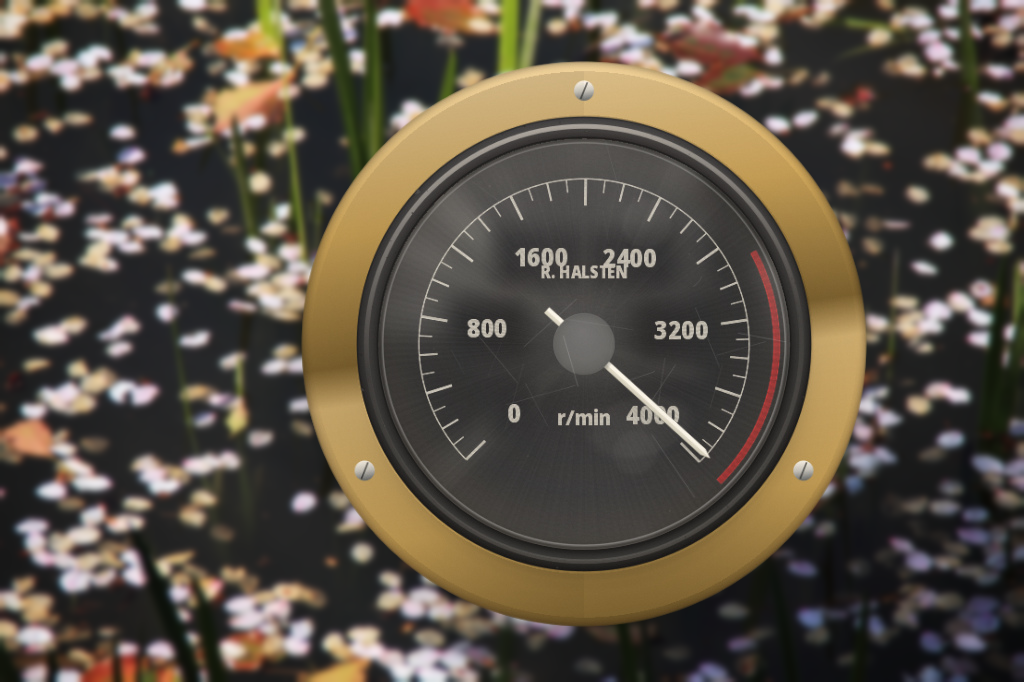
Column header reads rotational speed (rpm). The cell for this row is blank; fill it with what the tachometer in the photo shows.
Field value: 3950 rpm
